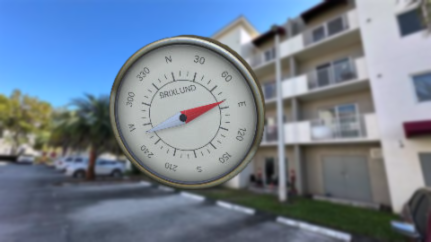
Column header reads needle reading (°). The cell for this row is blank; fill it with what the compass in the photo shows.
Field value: 80 °
